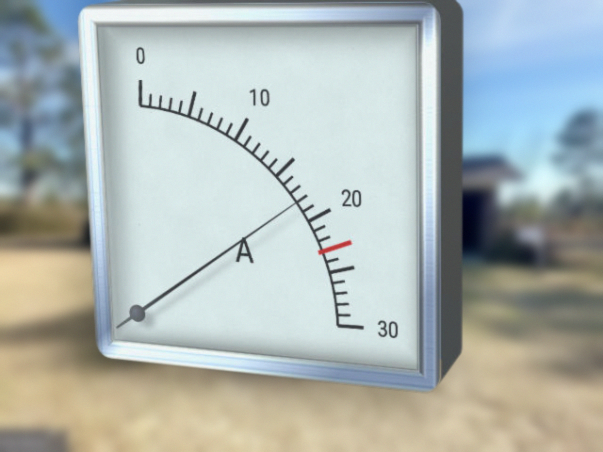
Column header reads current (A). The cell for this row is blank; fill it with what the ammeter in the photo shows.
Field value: 18 A
